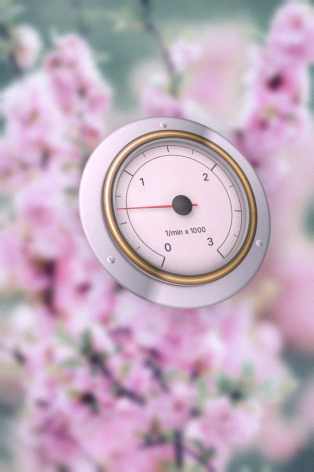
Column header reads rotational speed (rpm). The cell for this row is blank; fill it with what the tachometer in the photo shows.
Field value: 625 rpm
